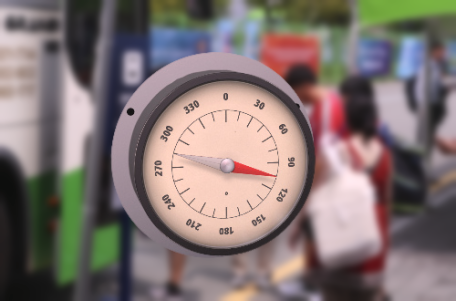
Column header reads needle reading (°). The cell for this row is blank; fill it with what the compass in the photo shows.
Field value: 105 °
